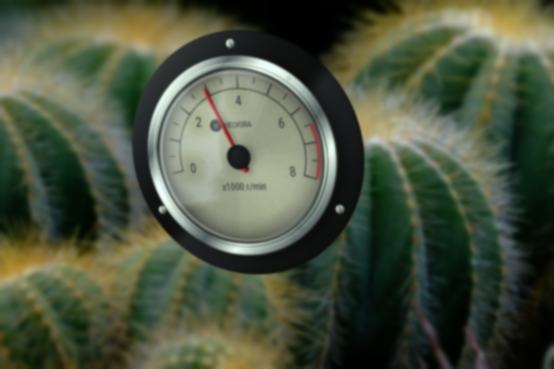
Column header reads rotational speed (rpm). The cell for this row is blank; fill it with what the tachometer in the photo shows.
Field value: 3000 rpm
